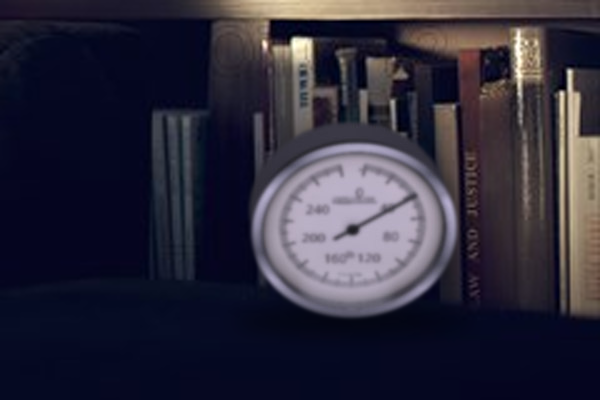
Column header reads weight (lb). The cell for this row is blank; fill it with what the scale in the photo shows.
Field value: 40 lb
